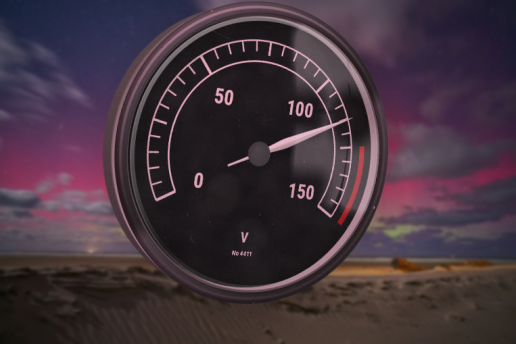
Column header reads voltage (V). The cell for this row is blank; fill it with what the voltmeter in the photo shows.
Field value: 115 V
